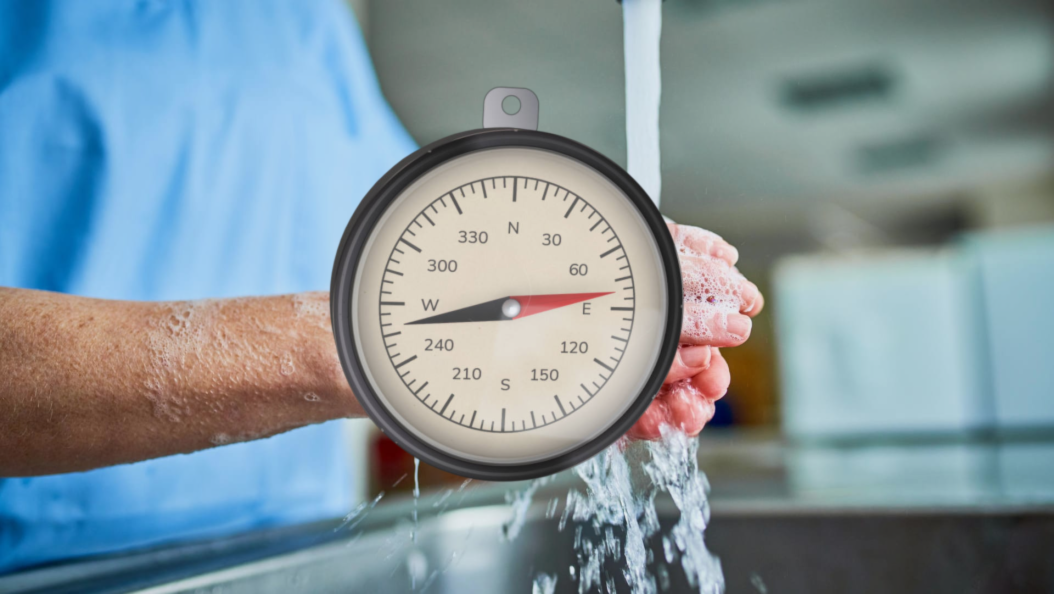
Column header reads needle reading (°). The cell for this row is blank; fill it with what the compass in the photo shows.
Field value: 80 °
